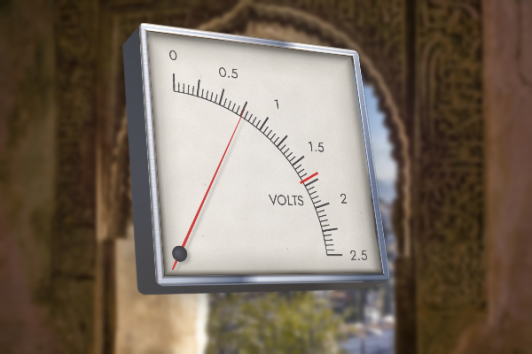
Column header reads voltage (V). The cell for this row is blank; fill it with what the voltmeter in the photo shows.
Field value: 0.75 V
